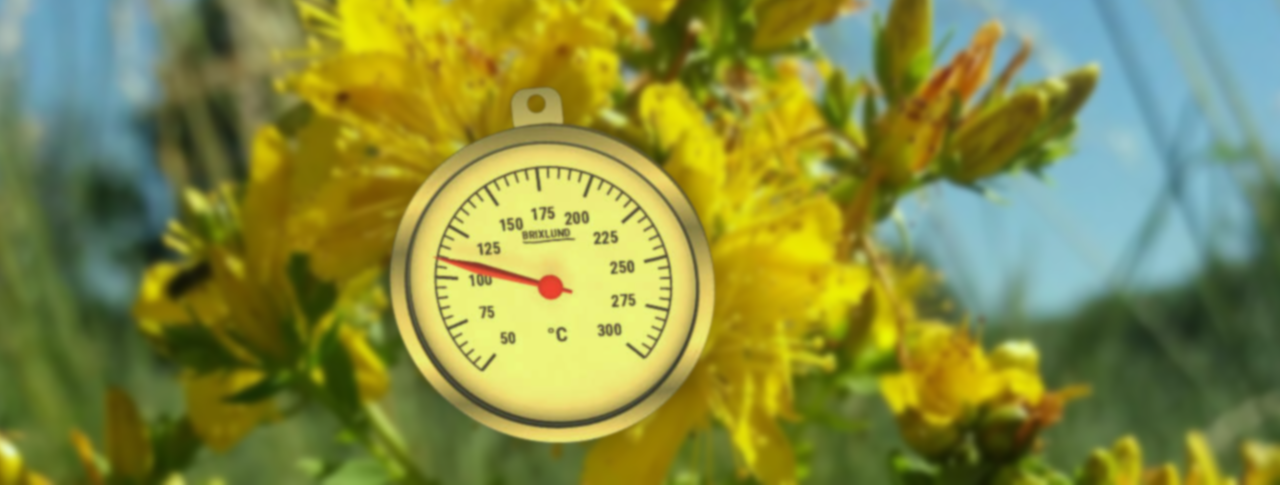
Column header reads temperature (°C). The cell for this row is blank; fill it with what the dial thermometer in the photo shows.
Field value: 110 °C
